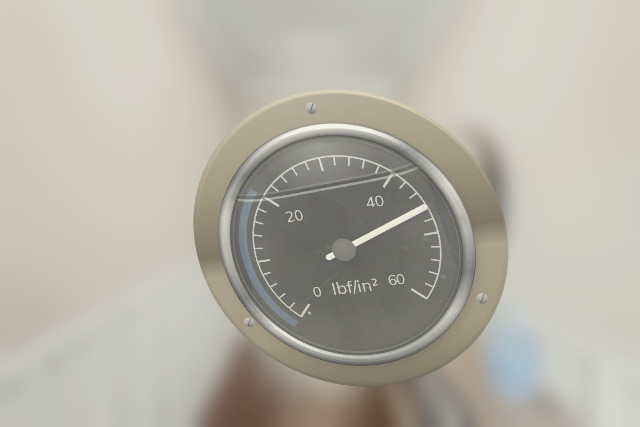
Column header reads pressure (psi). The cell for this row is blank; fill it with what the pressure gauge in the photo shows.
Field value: 46 psi
